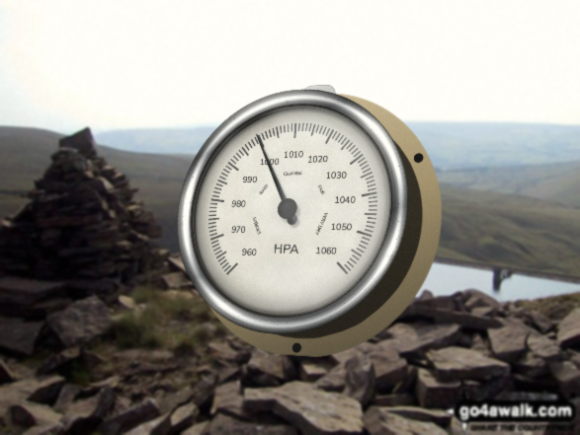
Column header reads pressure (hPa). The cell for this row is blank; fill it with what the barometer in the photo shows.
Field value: 1000 hPa
